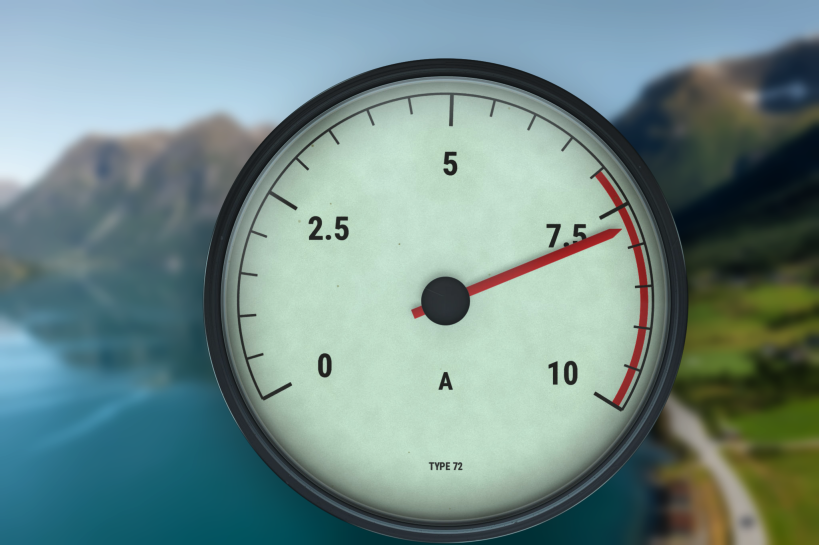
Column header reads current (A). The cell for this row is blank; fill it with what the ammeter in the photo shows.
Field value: 7.75 A
